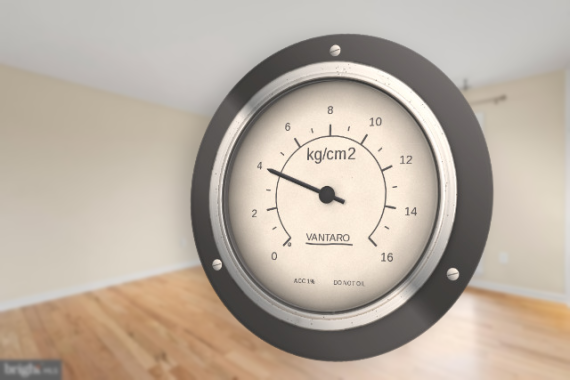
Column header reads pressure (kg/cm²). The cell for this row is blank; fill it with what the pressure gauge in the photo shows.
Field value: 4 kg/cm²
